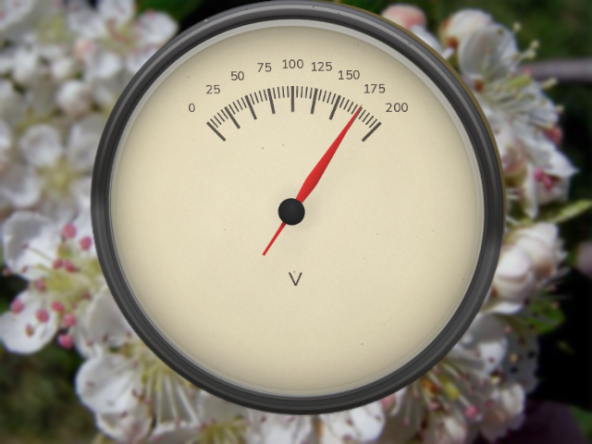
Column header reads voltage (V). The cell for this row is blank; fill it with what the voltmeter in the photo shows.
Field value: 175 V
